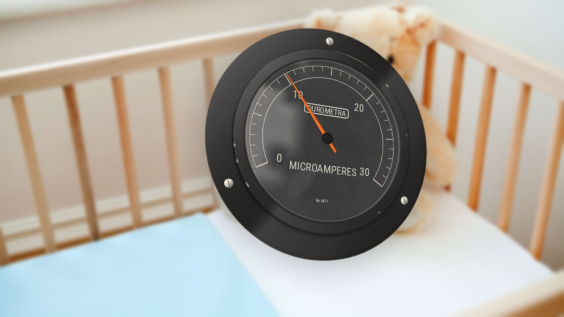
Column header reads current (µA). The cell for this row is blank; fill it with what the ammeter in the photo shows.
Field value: 10 µA
